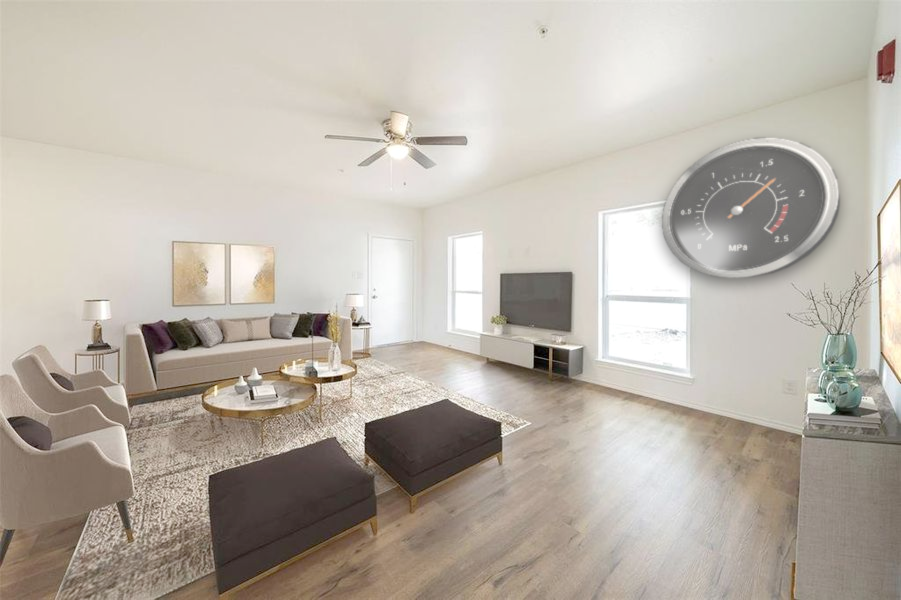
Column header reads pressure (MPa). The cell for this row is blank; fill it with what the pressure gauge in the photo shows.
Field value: 1.7 MPa
